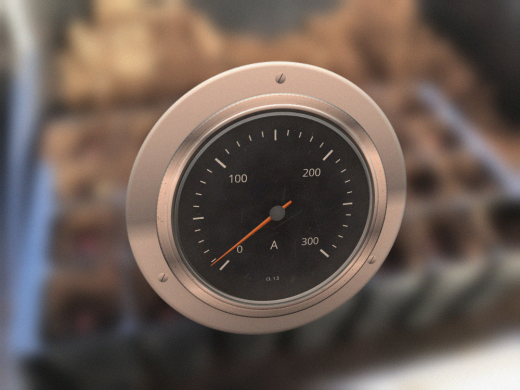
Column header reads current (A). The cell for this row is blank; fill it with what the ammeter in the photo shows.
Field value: 10 A
